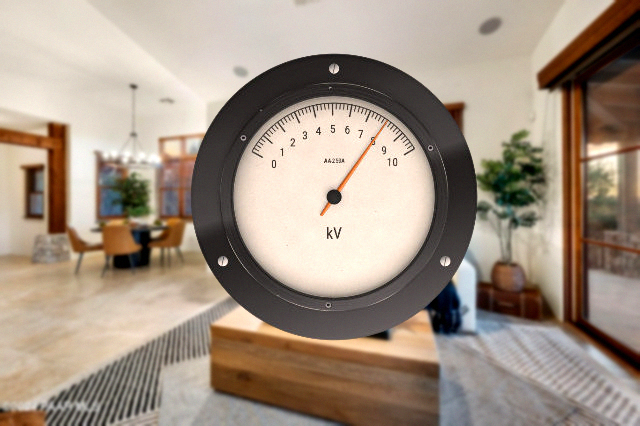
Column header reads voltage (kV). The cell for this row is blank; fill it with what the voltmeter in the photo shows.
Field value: 8 kV
